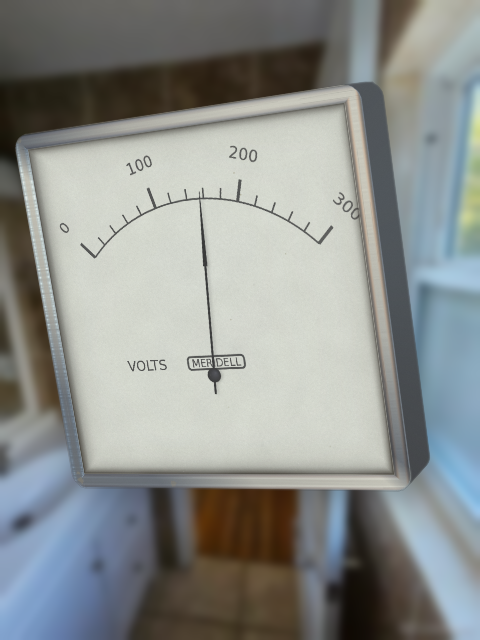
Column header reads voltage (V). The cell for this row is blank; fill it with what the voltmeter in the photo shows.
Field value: 160 V
